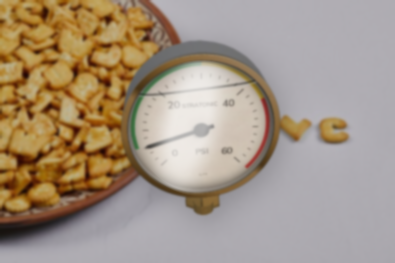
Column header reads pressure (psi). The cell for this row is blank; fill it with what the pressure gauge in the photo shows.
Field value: 6 psi
